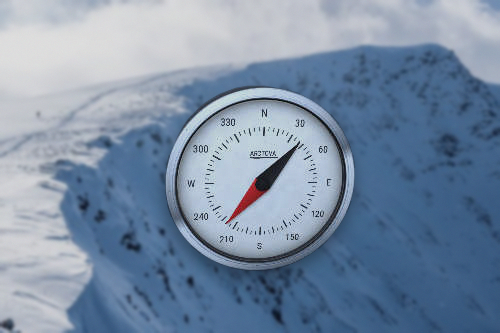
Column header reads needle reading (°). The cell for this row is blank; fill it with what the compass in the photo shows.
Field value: 220 °
